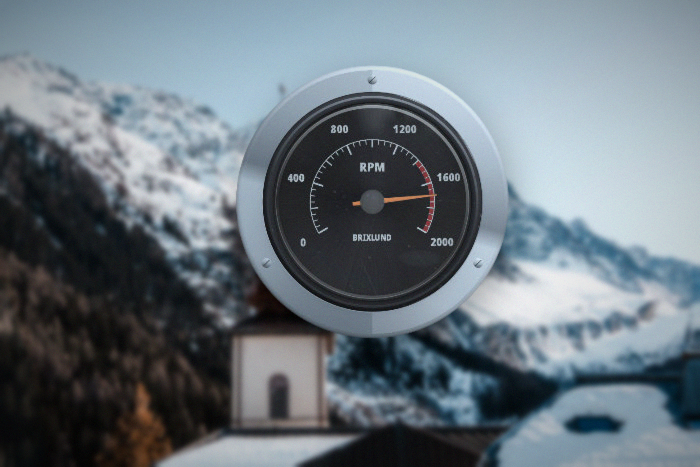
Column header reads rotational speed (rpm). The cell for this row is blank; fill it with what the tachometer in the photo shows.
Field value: 1700 rpm
